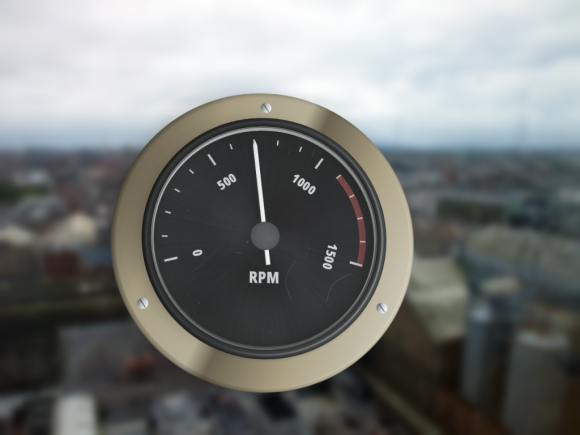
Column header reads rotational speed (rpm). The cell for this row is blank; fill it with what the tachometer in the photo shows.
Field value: 700 rpm
